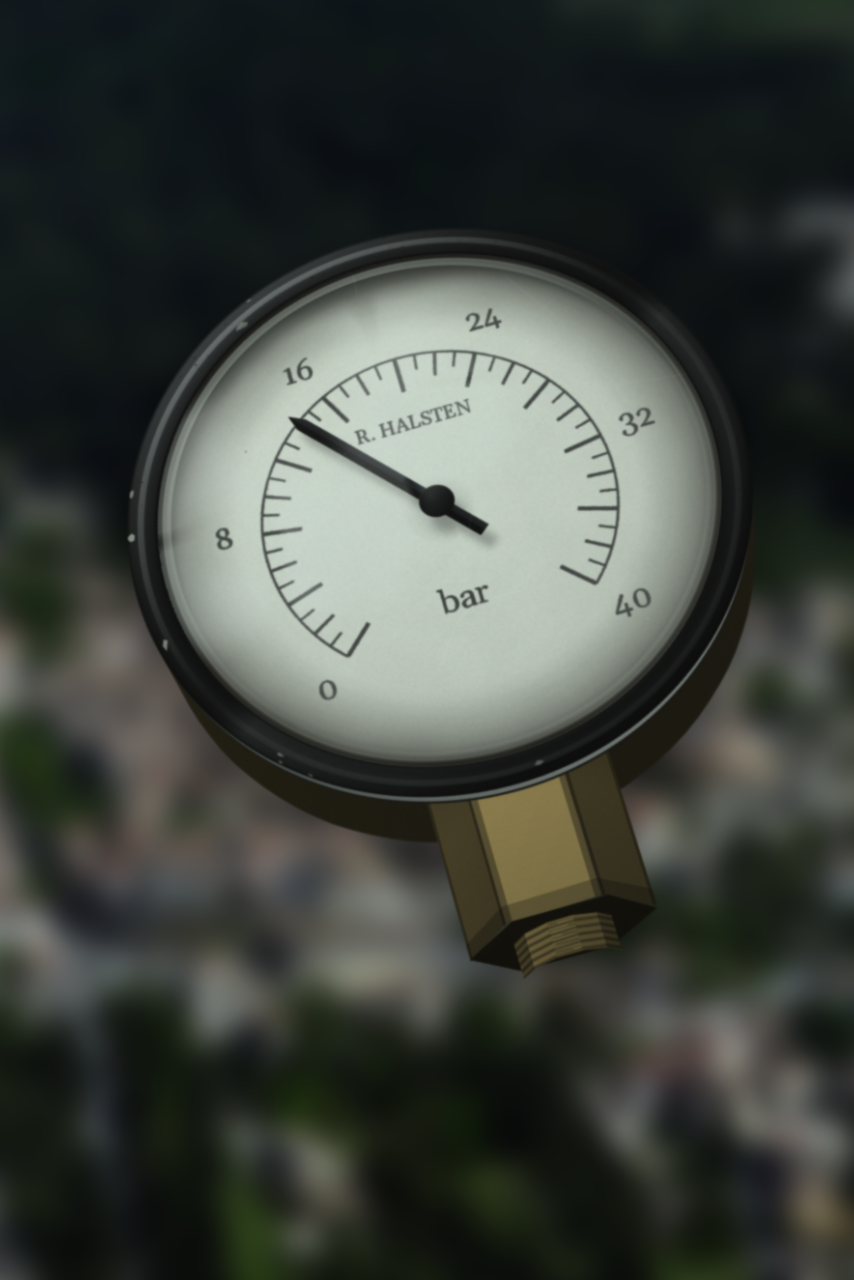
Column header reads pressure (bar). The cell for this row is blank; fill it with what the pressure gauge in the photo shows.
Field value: 14 bar
